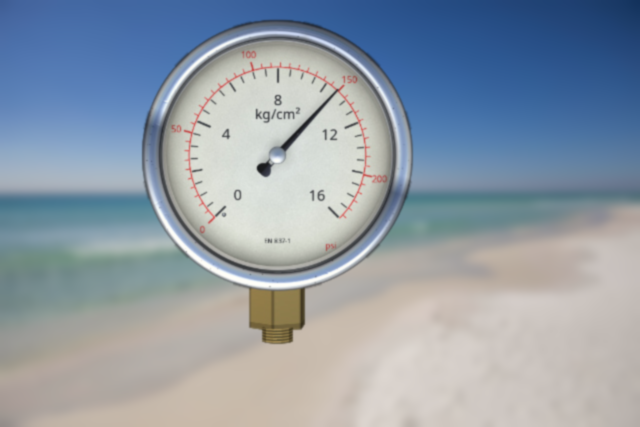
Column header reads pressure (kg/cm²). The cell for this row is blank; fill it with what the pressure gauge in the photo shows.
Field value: 10.5 kg/cm²
